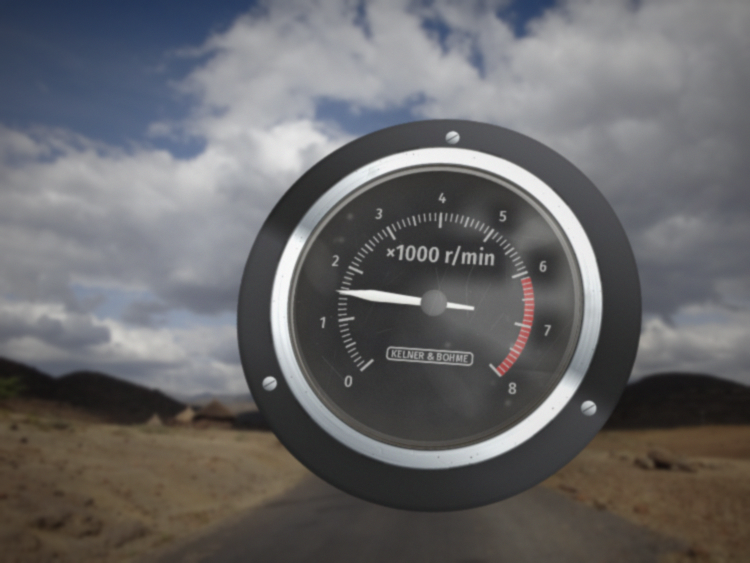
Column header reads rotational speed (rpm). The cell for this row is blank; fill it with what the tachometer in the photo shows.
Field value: 1500 rpm
